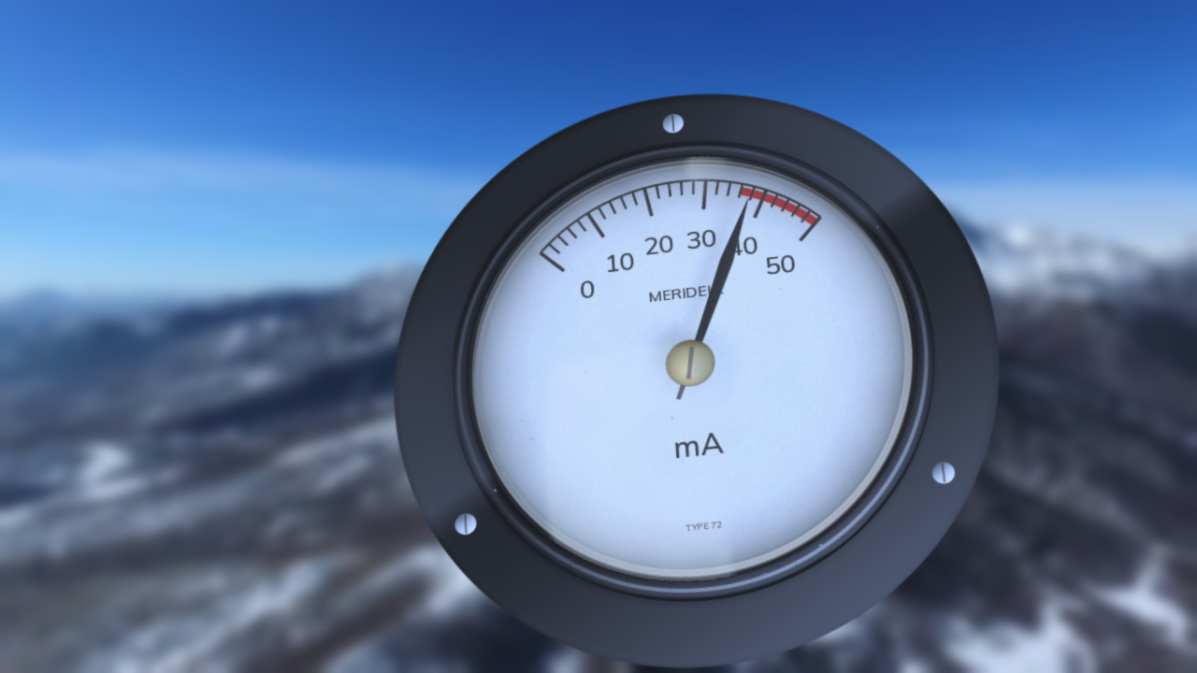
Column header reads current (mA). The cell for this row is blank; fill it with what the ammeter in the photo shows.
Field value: 38 mA
